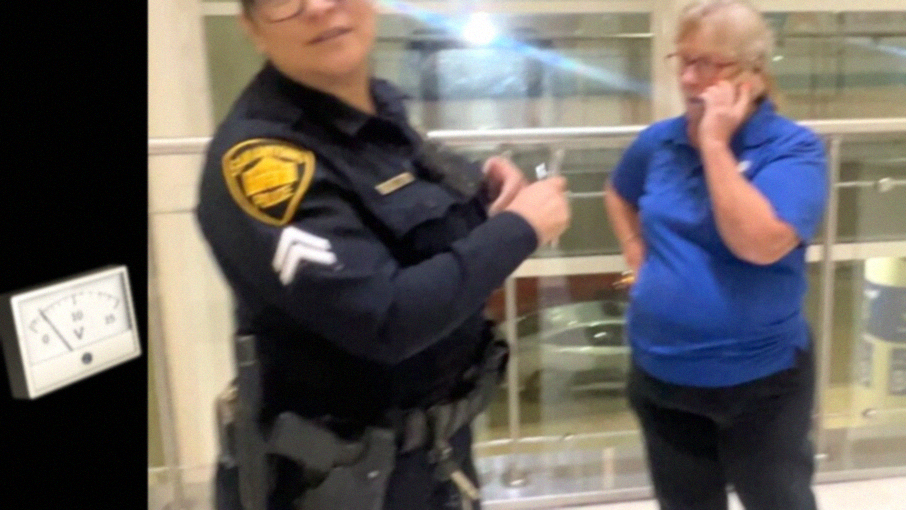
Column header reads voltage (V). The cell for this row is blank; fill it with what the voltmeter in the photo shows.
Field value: 5 V
